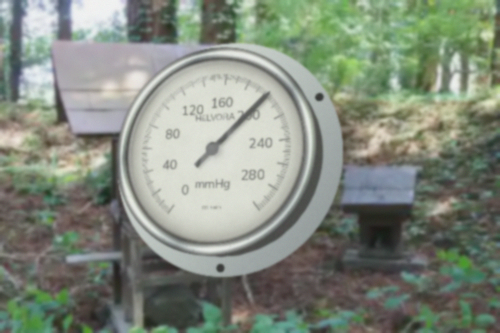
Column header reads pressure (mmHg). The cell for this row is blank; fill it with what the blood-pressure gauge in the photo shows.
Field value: 200 mmHg
